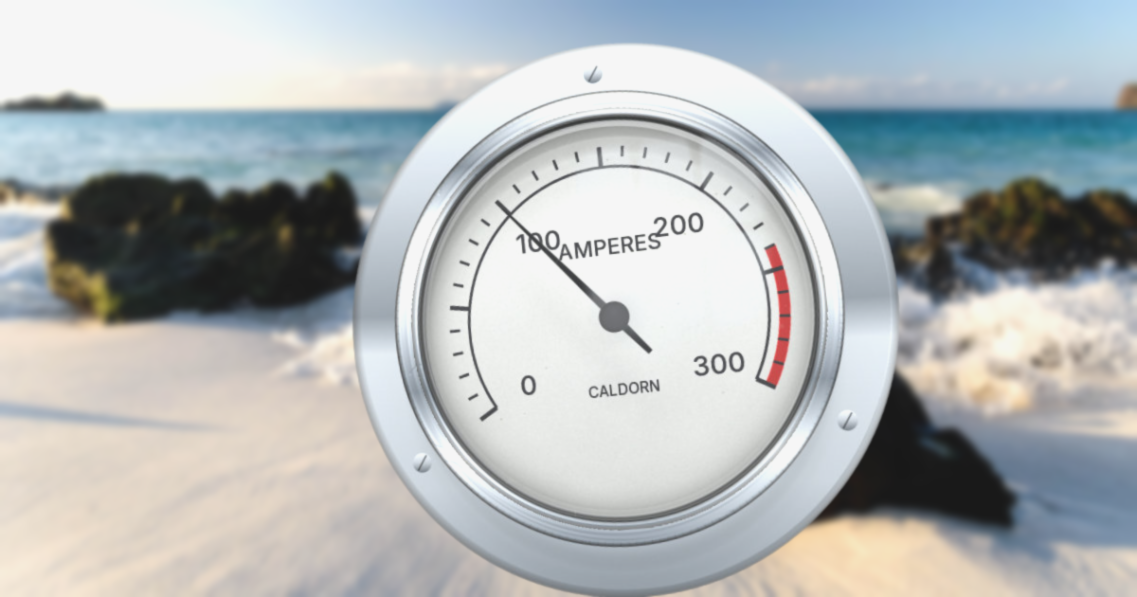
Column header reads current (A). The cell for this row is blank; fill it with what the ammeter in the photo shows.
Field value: 100 A
